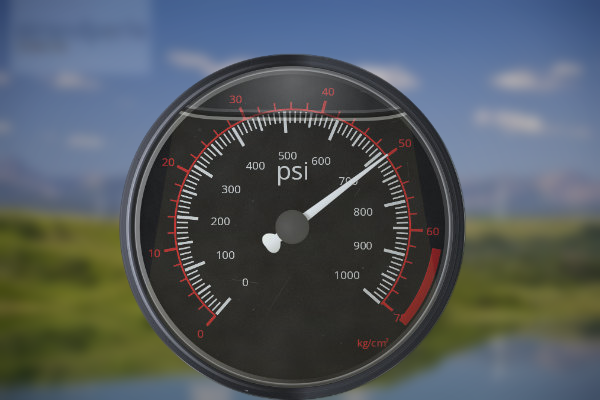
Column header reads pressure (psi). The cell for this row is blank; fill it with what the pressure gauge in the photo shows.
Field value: 710 psi
